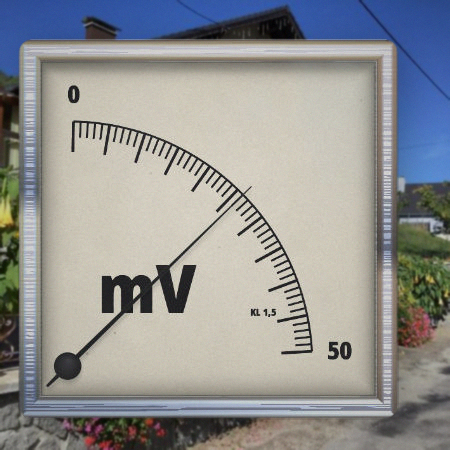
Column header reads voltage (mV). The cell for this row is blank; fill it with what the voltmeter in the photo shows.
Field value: 26 mV
